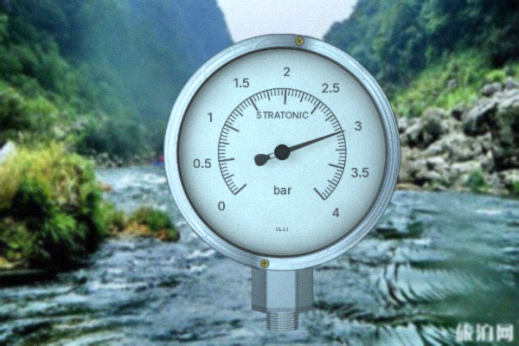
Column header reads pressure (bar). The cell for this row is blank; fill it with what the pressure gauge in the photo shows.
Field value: 3 bar
